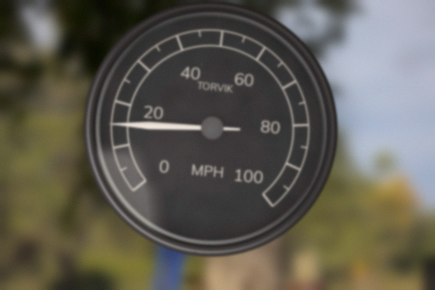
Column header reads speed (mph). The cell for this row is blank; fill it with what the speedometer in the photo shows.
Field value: 15 mph
